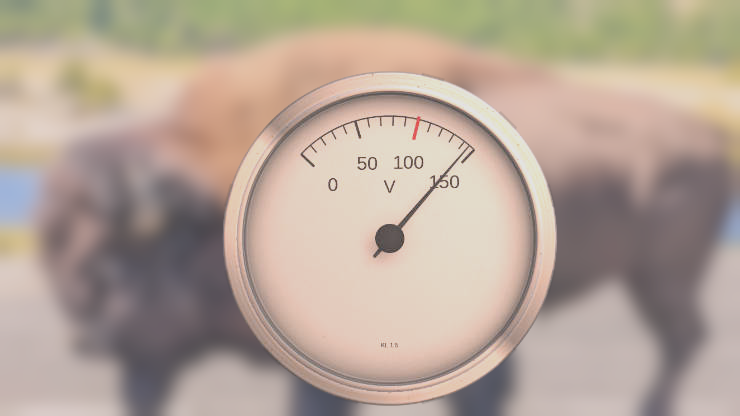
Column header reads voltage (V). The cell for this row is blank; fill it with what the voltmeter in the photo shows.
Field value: 145 V
